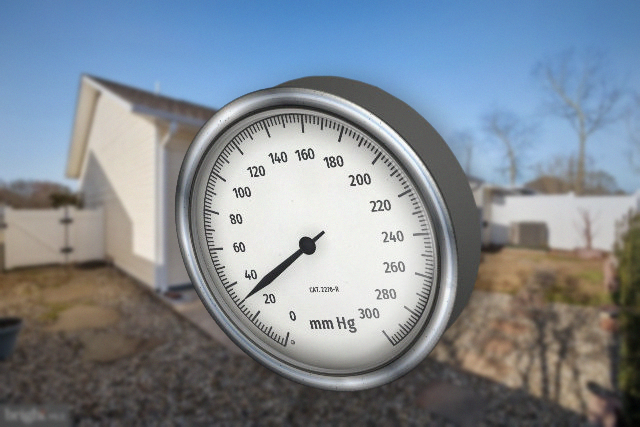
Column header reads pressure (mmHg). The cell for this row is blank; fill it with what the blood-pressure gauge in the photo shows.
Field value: 30 mmHg
